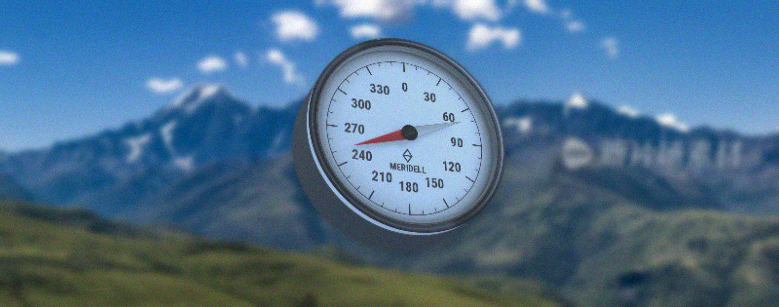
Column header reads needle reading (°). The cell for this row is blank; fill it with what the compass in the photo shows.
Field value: 250 °
